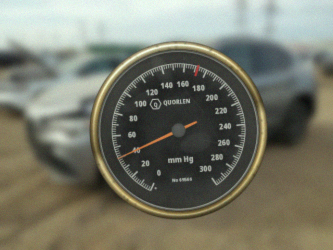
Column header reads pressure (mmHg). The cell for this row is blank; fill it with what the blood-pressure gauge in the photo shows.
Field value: 40 mmHg
